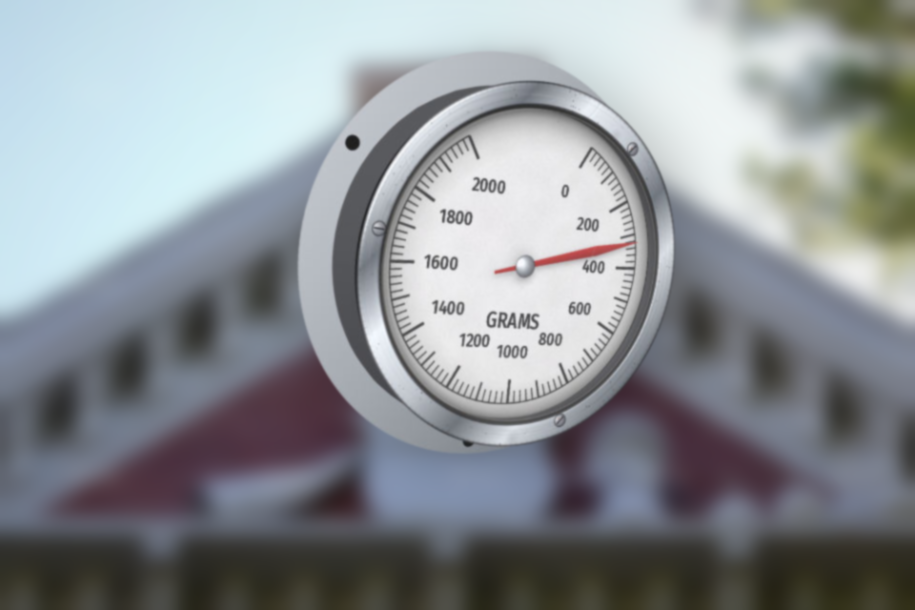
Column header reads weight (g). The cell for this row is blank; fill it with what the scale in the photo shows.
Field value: 320 g
